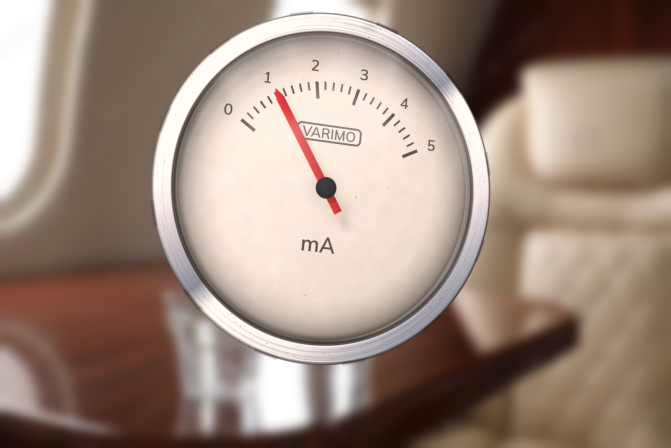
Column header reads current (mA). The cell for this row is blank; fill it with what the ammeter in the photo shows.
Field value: 1 mA
